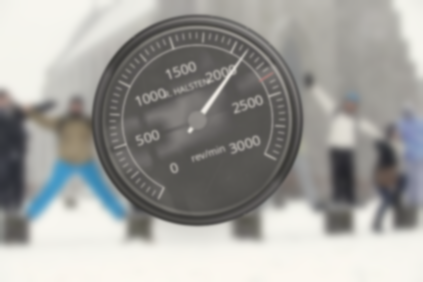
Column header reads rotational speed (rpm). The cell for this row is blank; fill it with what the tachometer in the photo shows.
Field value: 2100 rpm
